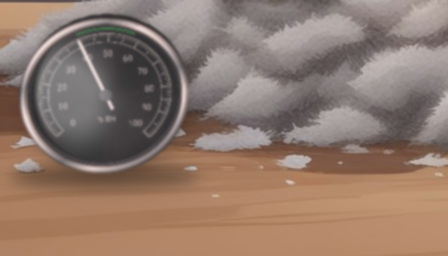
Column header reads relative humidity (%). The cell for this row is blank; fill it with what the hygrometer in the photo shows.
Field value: 40 %
